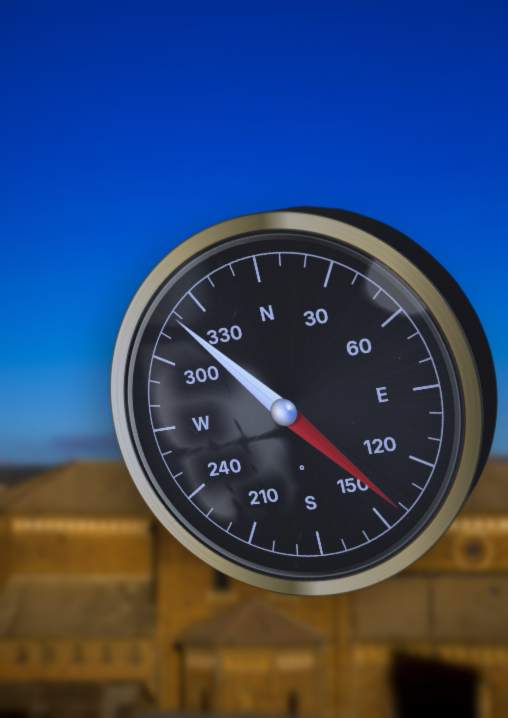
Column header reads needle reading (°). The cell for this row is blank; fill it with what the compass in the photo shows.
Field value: 140 °
